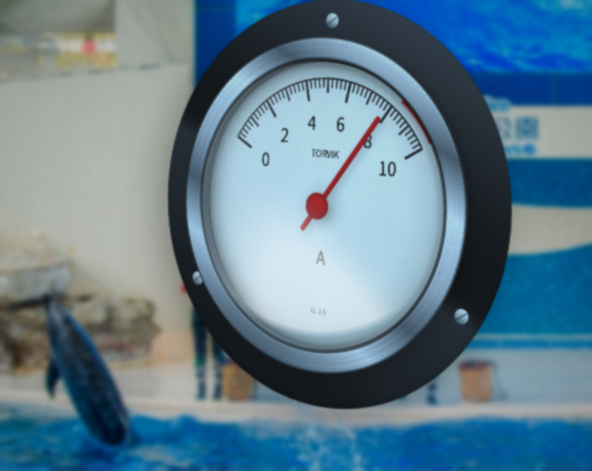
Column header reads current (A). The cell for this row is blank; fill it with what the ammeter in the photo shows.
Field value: 8 A
